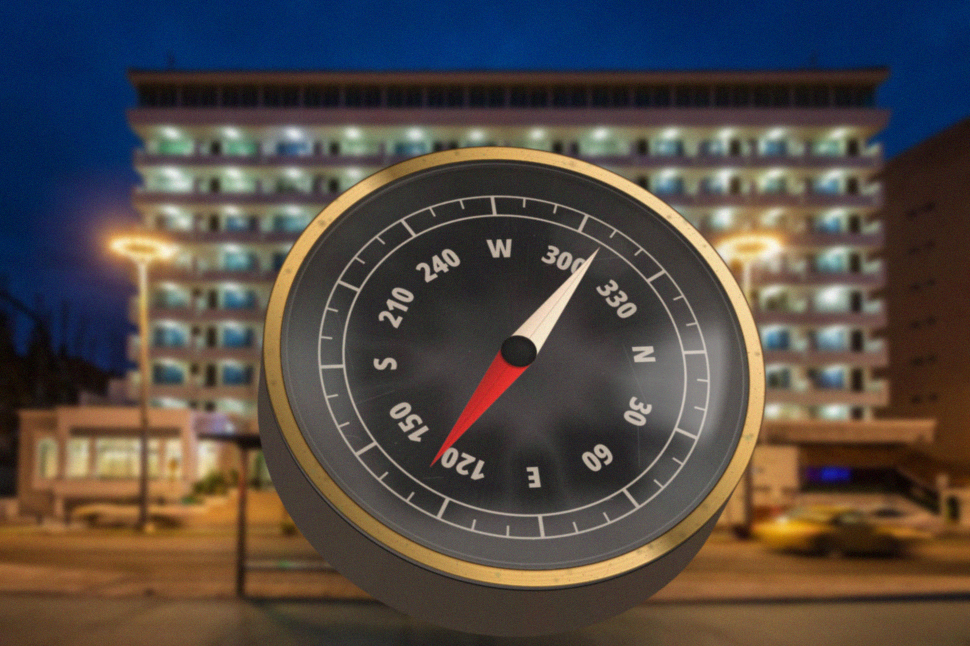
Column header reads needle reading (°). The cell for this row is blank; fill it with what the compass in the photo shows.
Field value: 130 °
